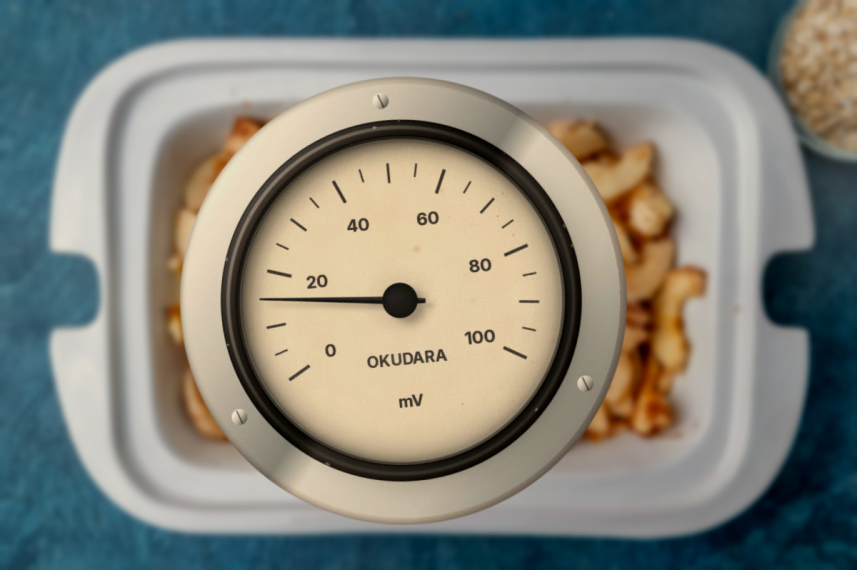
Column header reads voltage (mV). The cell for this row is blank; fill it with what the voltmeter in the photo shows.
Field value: 15 mV
